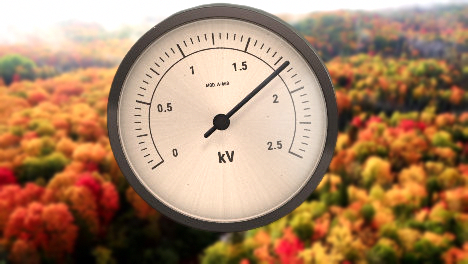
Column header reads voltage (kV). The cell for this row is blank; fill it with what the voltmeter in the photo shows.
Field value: 1.8 kV
